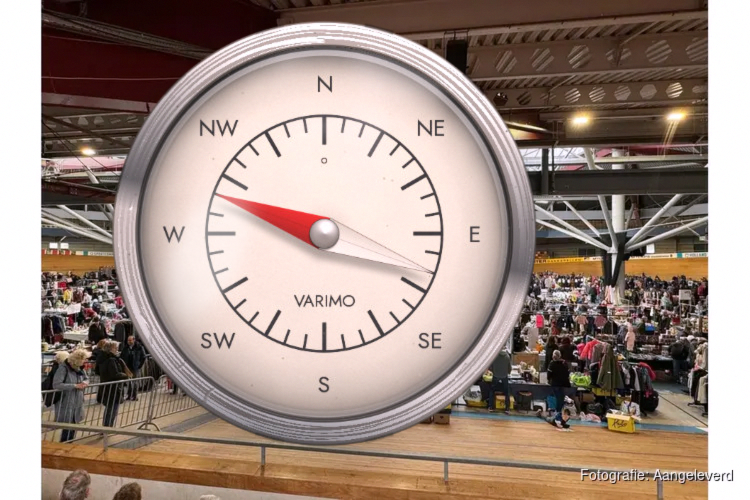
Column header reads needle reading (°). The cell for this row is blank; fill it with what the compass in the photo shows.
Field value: 290 °
